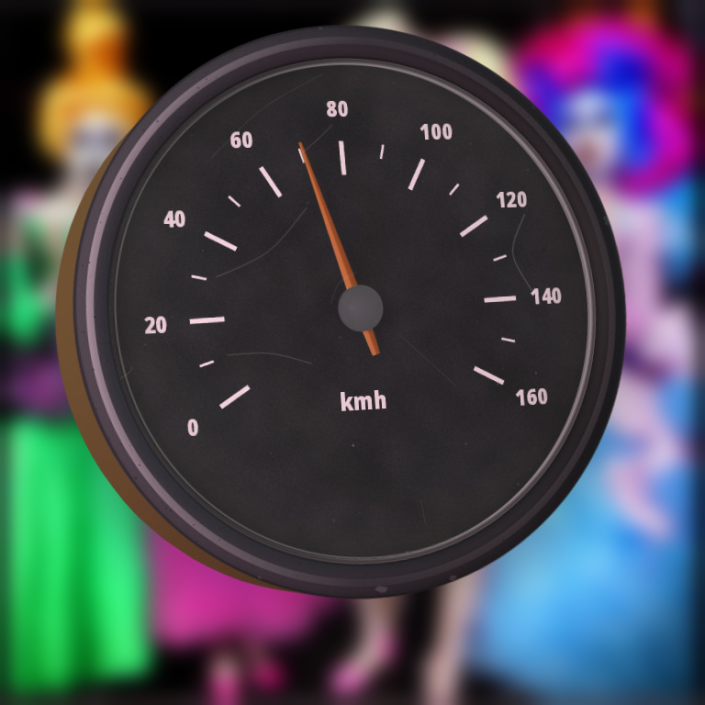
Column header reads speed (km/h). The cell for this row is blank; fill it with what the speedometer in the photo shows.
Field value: 70 km/h
